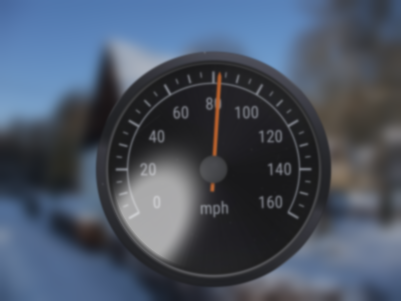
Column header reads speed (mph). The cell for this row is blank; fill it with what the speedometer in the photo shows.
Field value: 82.5 mph
